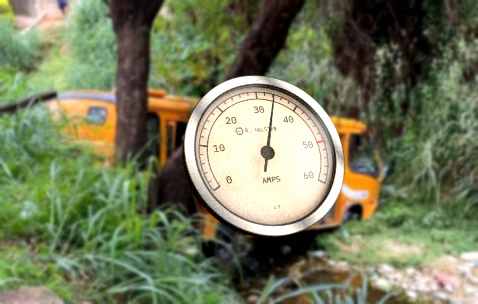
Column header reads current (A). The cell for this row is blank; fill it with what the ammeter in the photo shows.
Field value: 34 A
